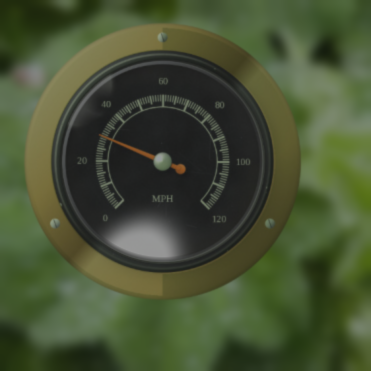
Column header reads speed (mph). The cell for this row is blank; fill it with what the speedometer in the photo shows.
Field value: 30 mph
